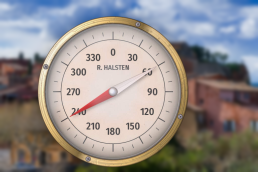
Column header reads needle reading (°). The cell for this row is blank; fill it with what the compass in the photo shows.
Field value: 240 °
